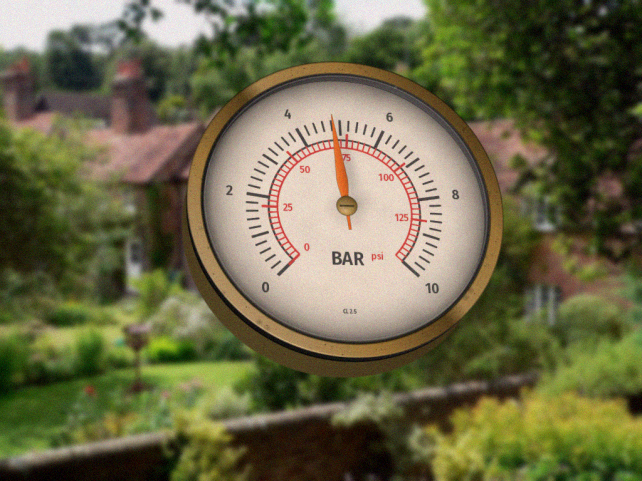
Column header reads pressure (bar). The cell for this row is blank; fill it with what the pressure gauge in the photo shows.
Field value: 4.8 bar
